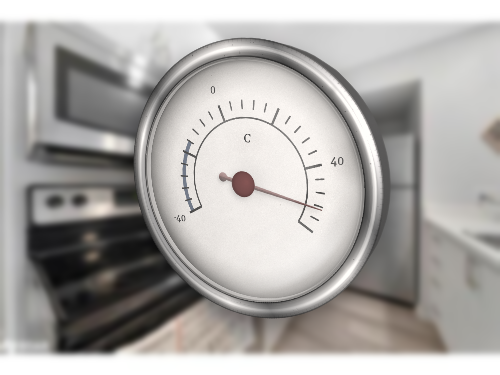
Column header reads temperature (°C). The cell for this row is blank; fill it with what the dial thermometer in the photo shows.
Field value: 52 °C
